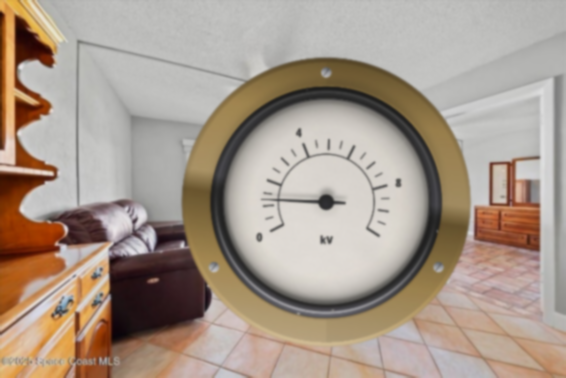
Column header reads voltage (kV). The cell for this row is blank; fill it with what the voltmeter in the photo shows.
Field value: 1.25 kV
